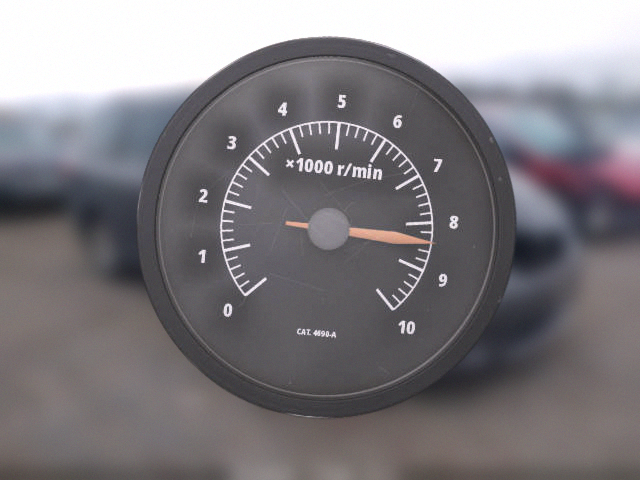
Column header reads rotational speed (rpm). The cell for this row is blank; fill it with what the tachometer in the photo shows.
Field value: 8400 rpm
